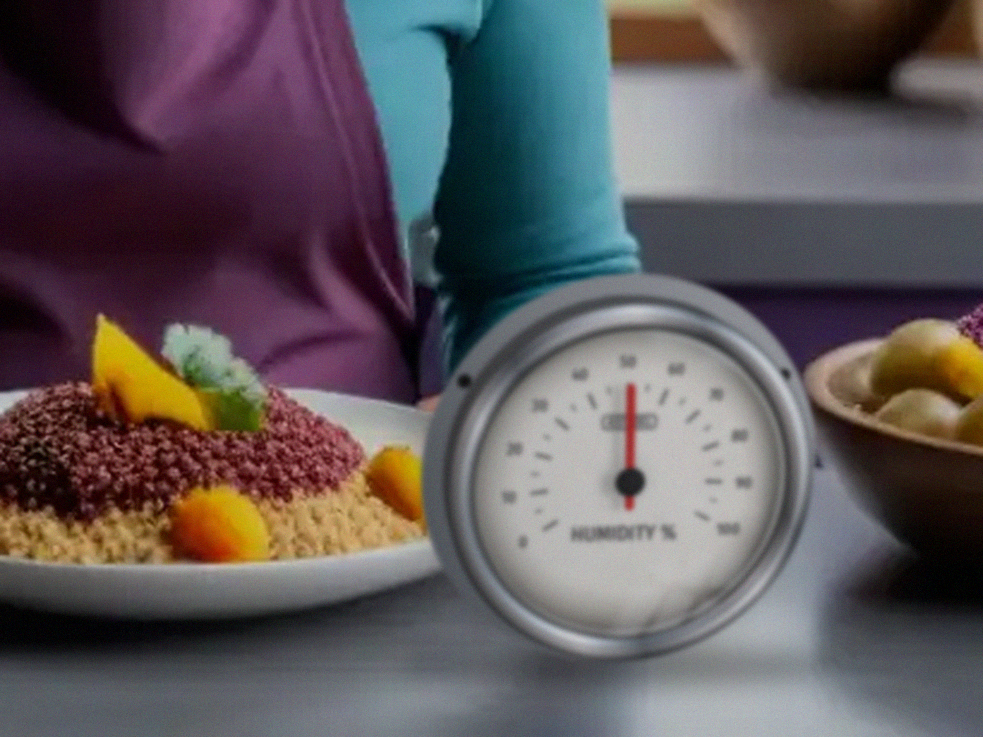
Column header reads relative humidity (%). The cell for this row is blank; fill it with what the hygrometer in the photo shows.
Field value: 50 %
